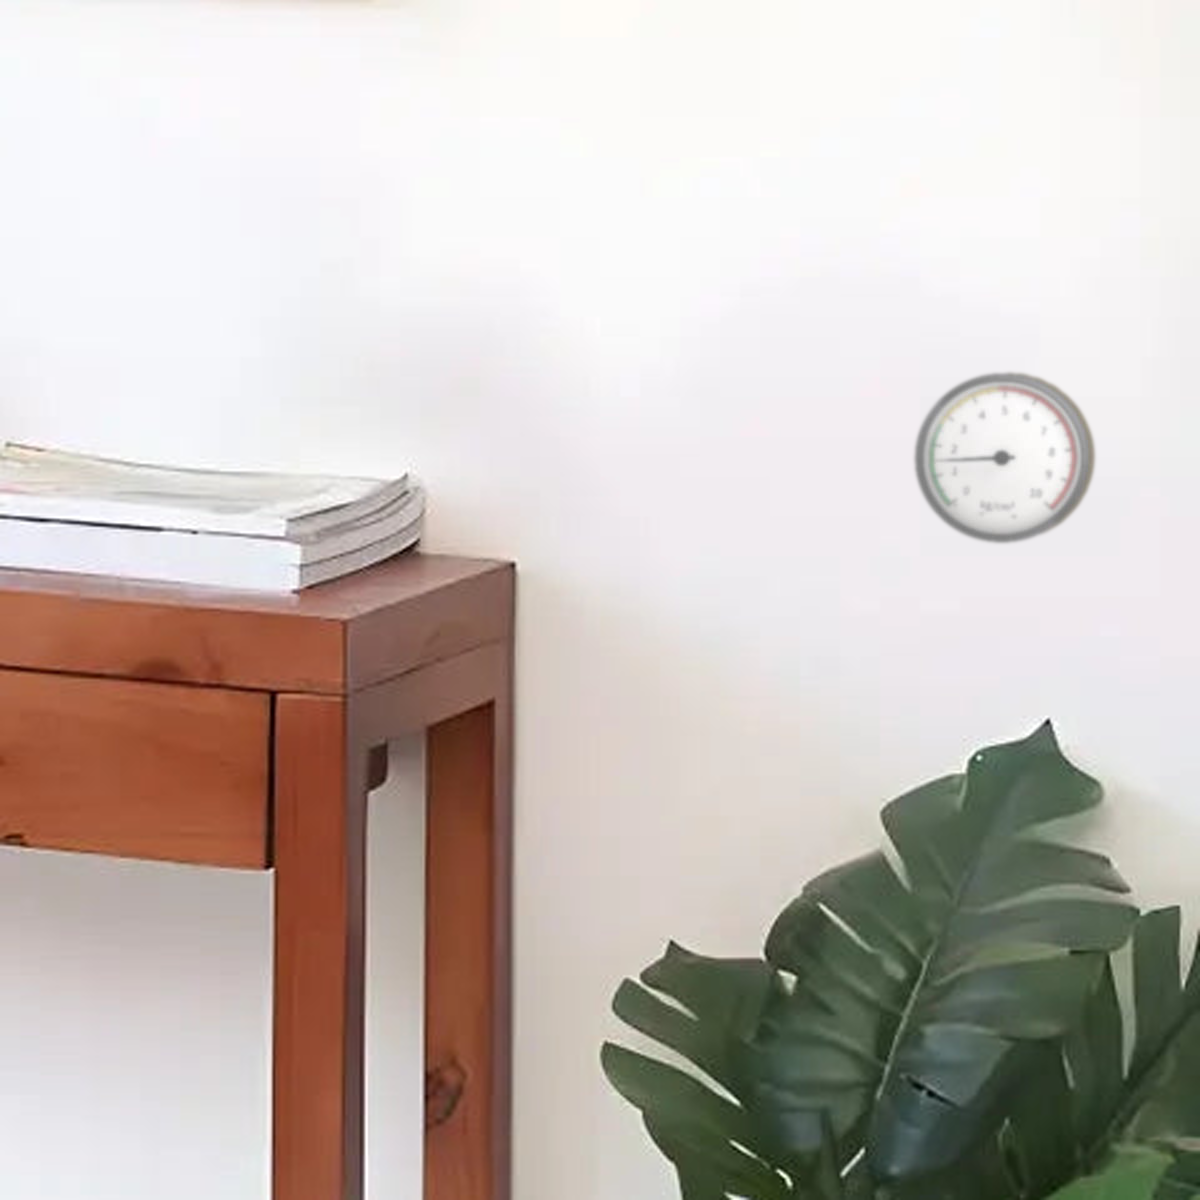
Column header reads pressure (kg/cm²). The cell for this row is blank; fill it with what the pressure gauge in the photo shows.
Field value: 1.5 kg/cm²
